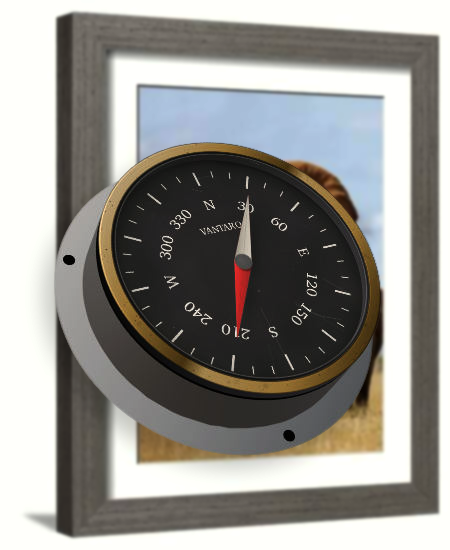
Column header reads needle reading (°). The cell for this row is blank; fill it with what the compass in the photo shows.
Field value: 210 °
